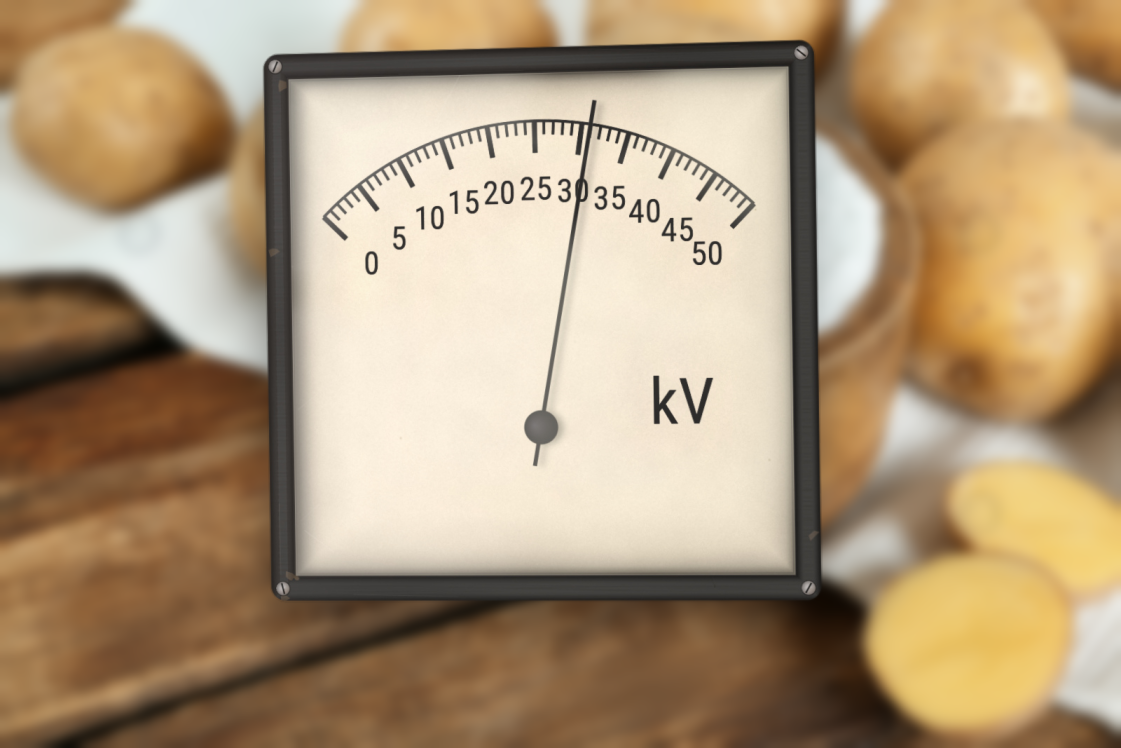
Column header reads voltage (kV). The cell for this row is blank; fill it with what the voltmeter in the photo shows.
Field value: 31 kV
